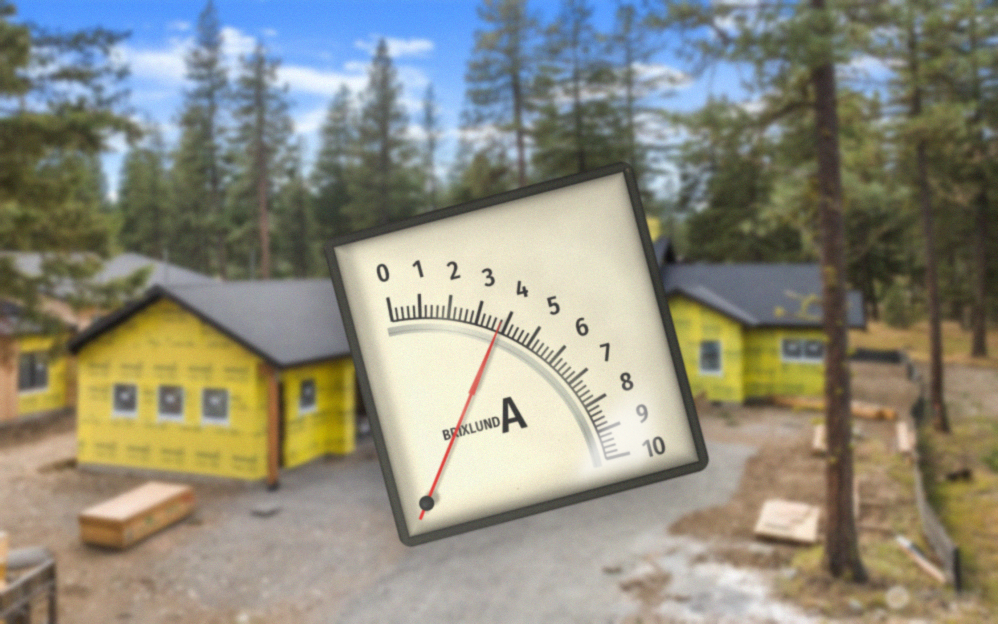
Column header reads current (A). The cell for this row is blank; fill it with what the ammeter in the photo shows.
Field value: 3.8 A
